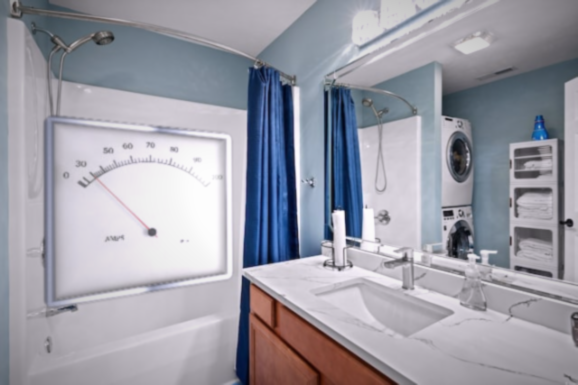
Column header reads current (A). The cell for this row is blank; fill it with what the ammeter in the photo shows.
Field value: 30 A
